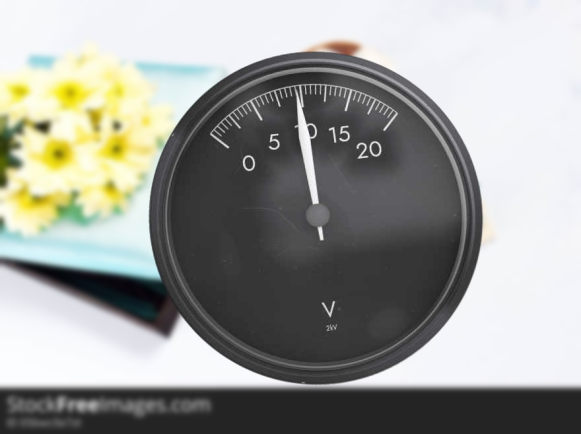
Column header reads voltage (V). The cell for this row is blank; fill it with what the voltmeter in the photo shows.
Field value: 9.5 V
